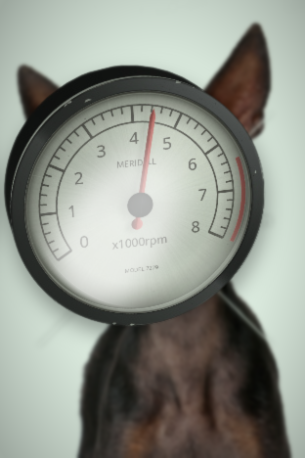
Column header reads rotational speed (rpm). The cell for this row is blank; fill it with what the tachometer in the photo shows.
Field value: 4400 rpm
